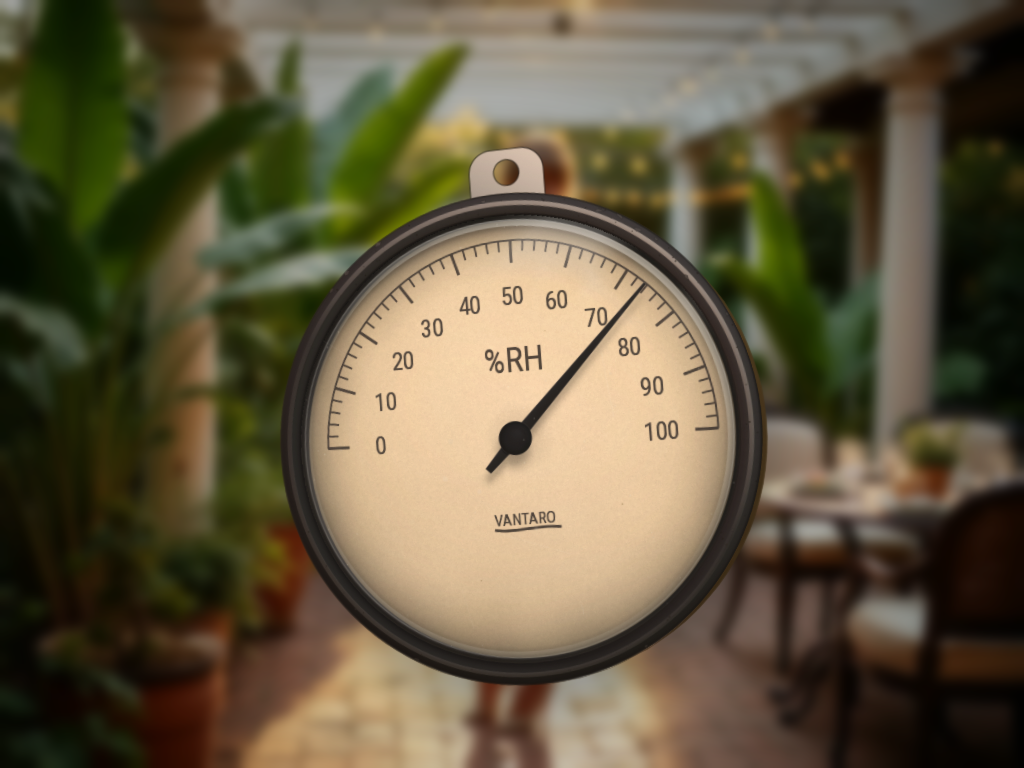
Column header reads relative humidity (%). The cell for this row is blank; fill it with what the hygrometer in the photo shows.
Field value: 74 %
